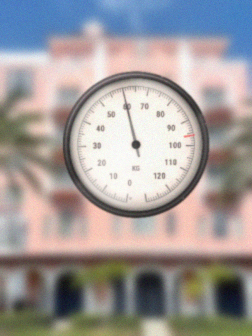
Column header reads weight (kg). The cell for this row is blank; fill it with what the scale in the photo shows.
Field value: 60 kg
